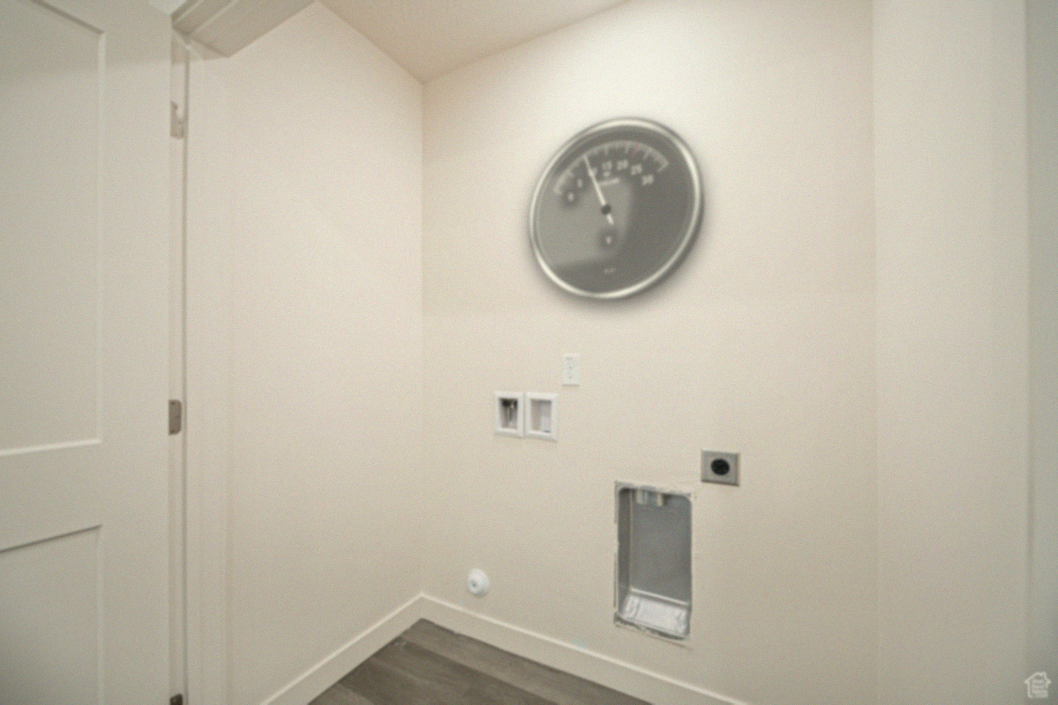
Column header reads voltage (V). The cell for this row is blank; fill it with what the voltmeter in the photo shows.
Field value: 10 V
